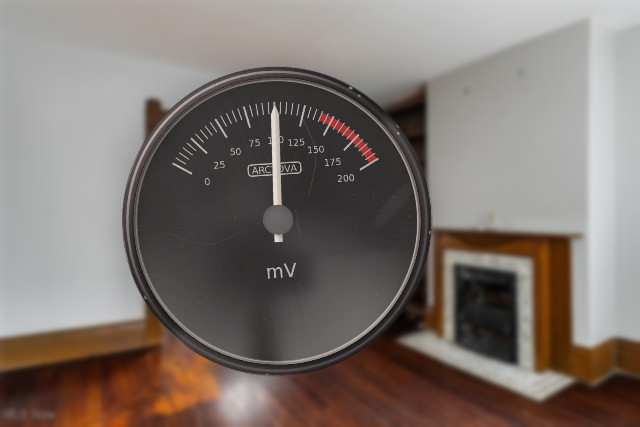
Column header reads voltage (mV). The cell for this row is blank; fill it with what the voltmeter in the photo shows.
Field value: 100 mV
